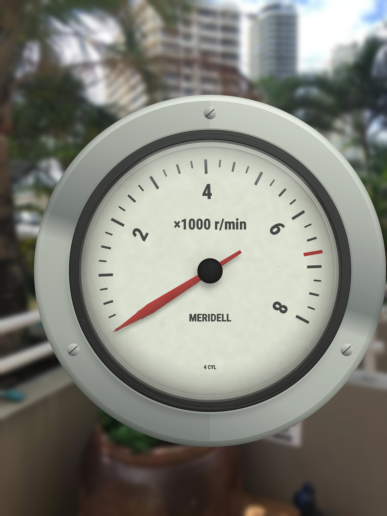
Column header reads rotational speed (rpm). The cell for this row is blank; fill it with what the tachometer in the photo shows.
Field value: 0 rpm
